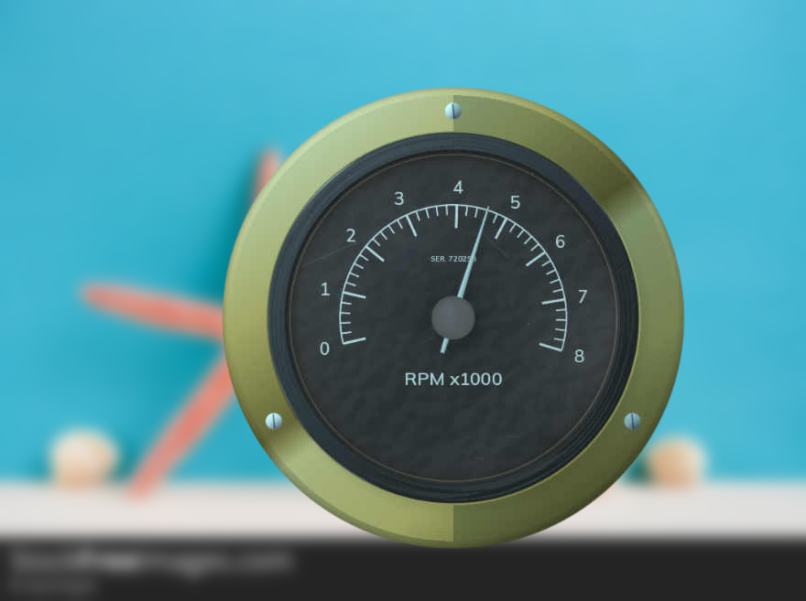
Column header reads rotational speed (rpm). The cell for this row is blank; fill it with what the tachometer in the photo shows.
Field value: 4600 rpm
